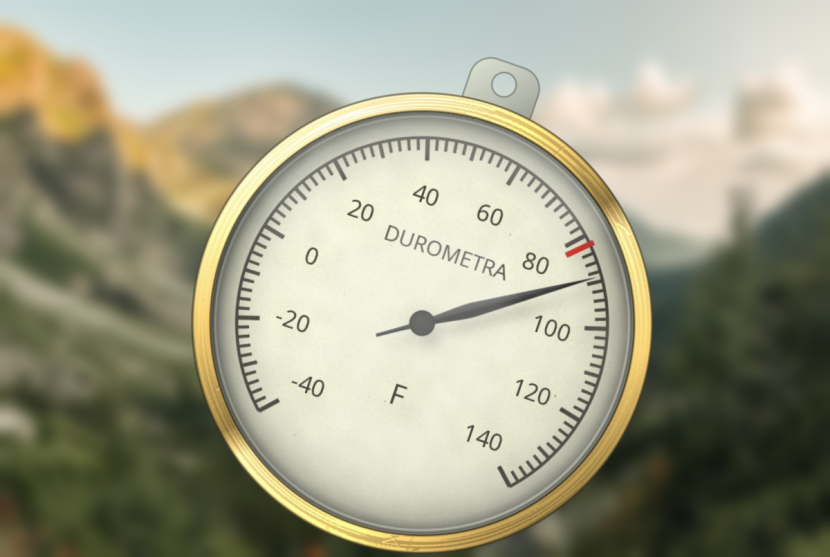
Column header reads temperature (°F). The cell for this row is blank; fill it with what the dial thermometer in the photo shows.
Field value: 89 °F
